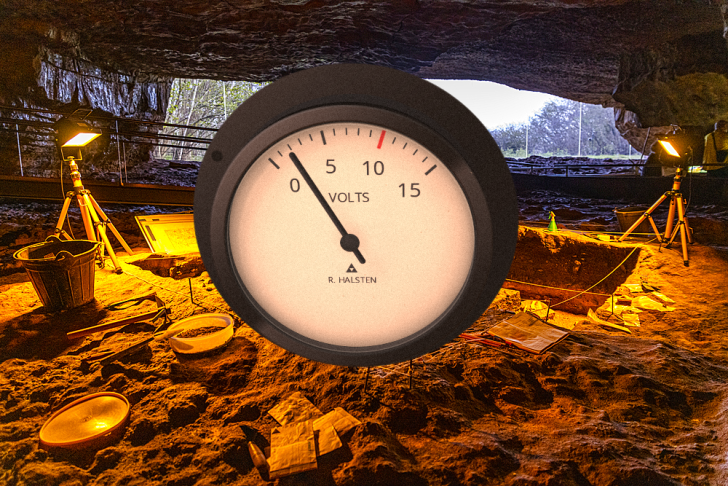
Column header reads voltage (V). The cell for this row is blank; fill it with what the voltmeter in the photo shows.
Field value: 2 V
